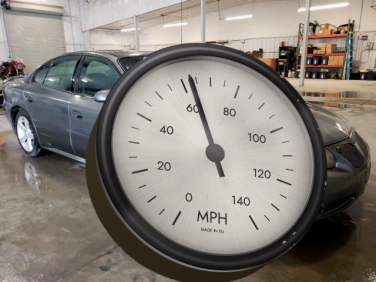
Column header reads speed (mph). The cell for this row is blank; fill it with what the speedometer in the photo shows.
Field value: 62.5 mph
